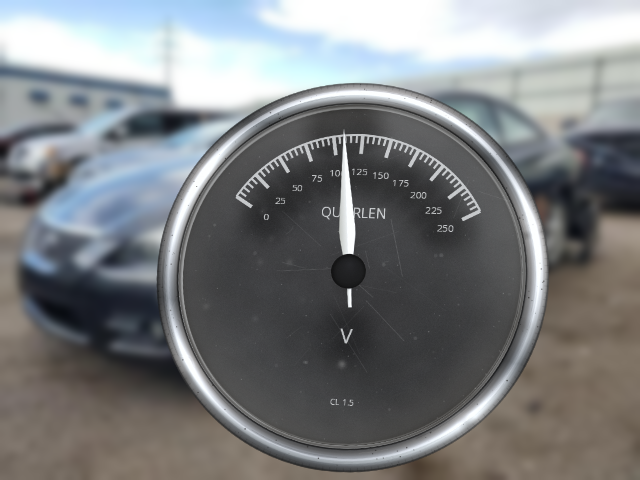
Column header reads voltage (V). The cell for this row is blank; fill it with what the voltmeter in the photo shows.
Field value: 110 V
